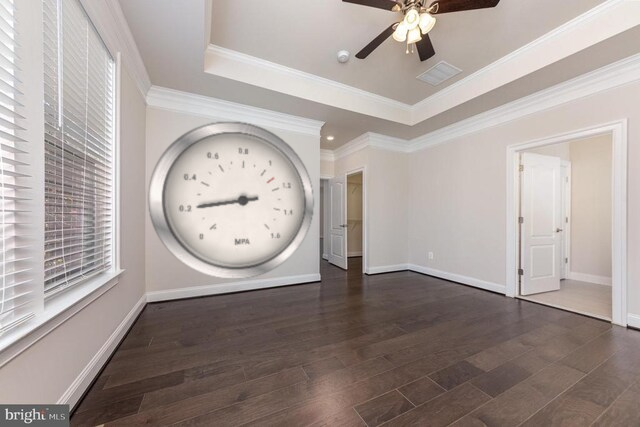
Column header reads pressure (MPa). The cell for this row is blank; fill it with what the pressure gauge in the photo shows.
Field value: 0.2 MPa
